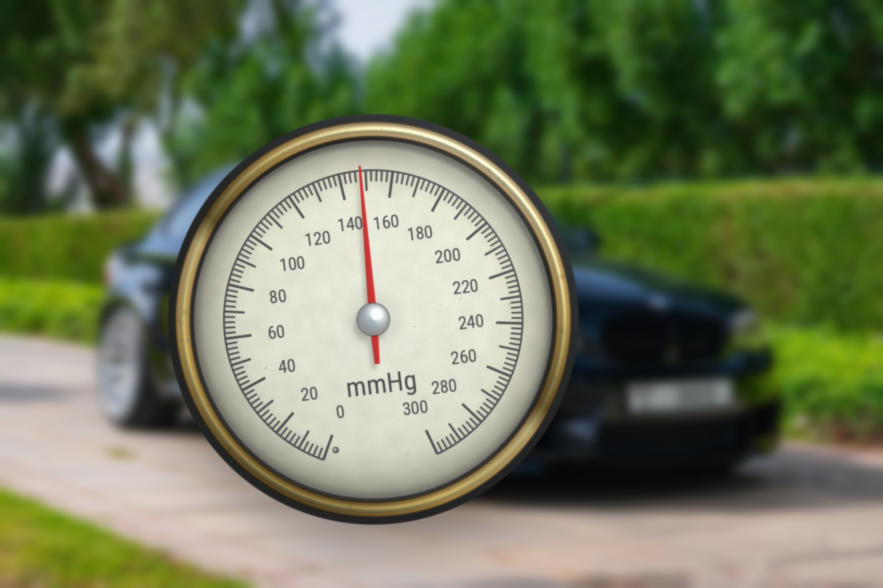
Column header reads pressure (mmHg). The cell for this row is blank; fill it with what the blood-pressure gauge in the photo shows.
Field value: 148 mmHg
